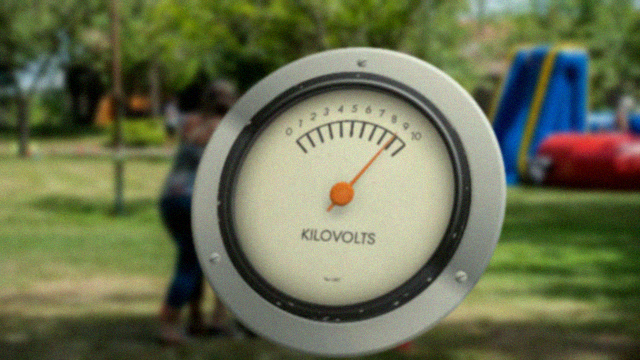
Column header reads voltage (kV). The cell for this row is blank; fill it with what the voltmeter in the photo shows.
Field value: 9 kV
